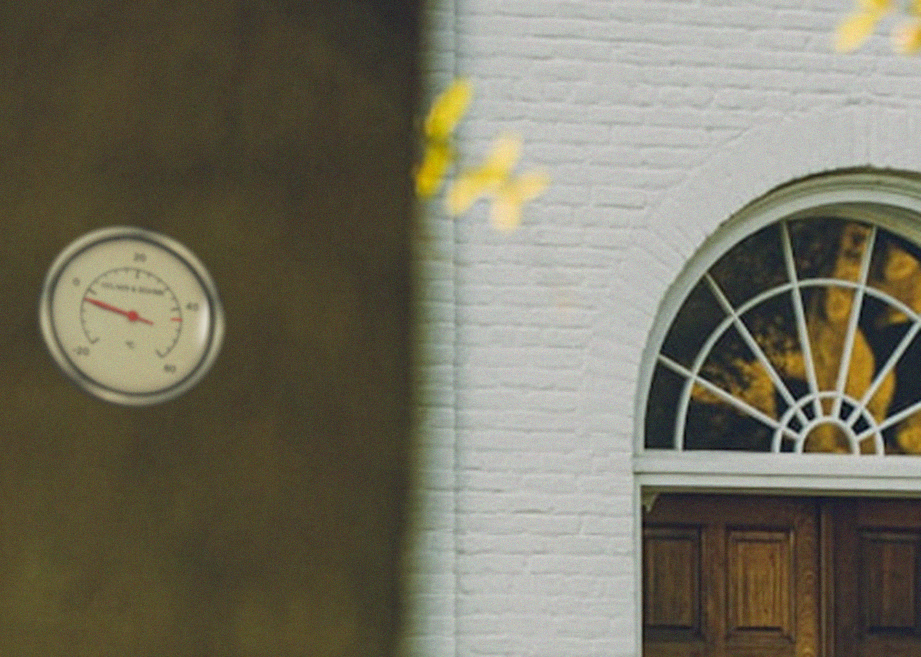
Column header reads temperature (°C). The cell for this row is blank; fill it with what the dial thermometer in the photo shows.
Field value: -4 °C
